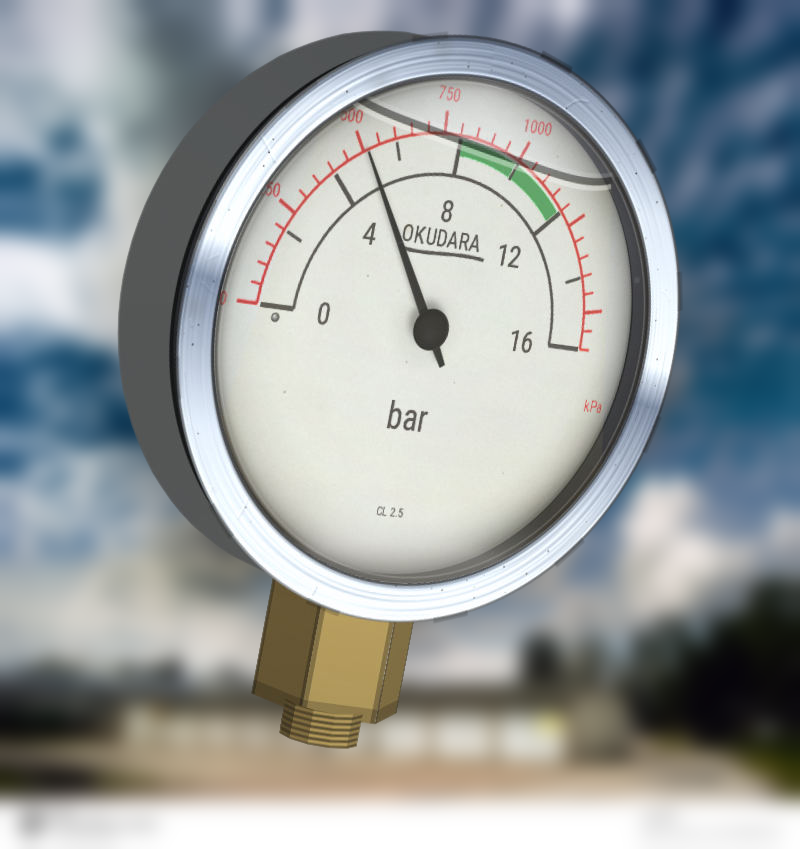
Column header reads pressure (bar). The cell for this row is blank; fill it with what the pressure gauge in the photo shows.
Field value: 5 bar
